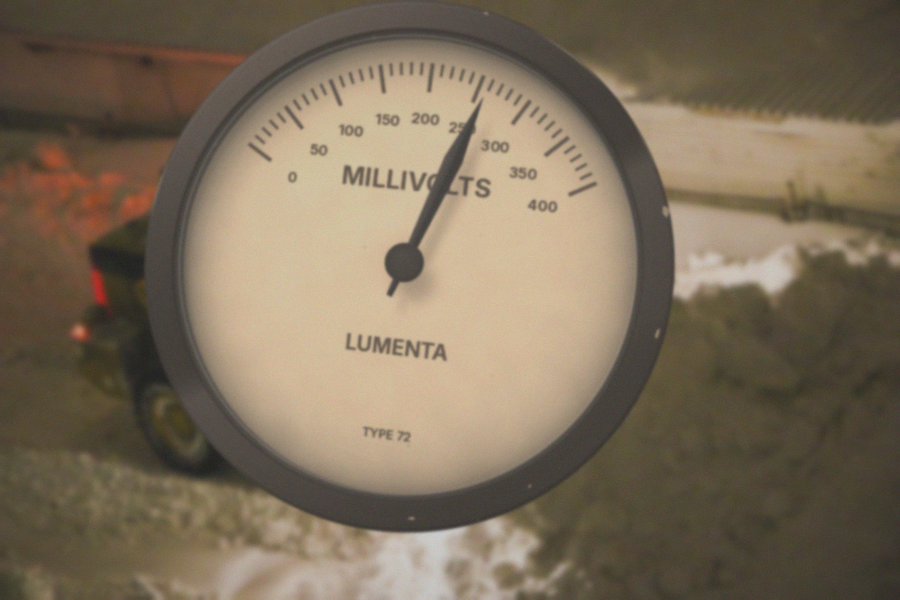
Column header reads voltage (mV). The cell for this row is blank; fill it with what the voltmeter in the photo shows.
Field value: 260 mV
